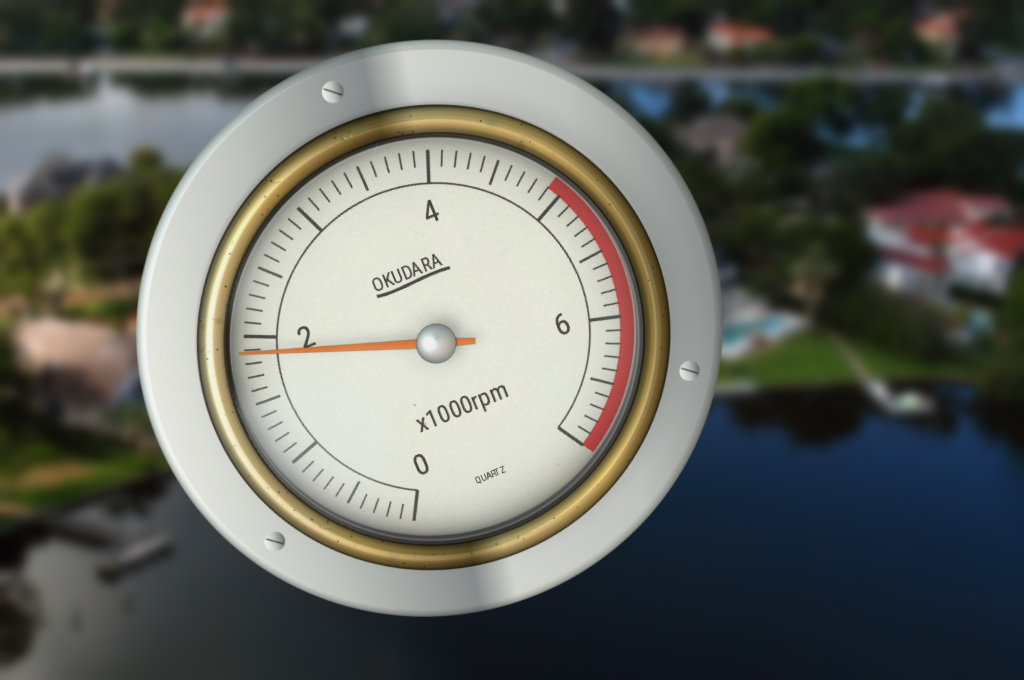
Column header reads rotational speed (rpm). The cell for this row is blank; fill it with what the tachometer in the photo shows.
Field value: 1900 rpm
